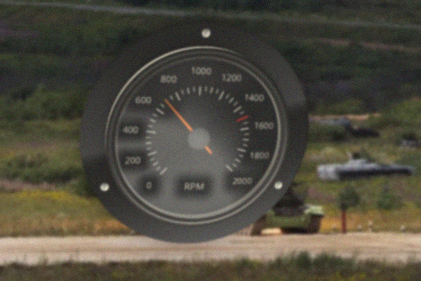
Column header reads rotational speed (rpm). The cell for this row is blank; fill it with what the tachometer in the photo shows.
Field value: 700 rpm
